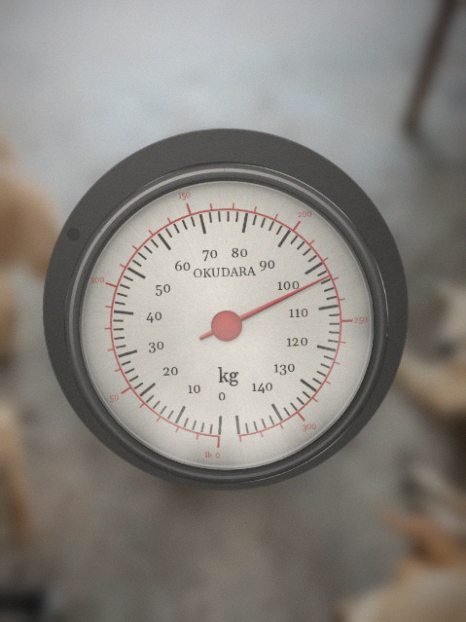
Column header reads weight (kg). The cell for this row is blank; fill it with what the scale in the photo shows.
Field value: 103 kg
